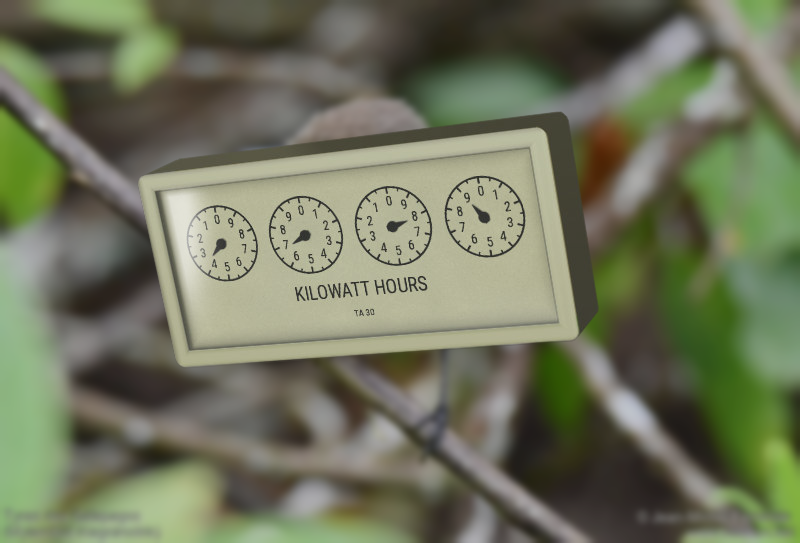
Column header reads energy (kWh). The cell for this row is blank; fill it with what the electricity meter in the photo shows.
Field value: 3679 kWh
